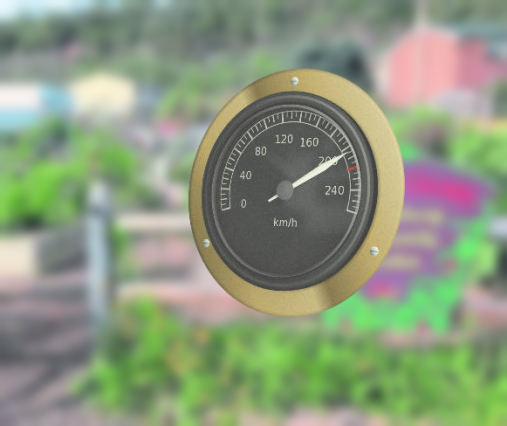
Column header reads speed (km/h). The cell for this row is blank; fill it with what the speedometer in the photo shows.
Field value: 205 km/h
